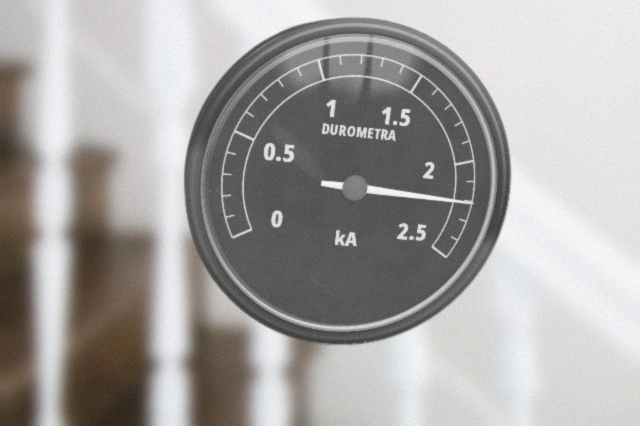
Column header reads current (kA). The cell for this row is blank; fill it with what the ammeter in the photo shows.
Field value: 2.2 kA
